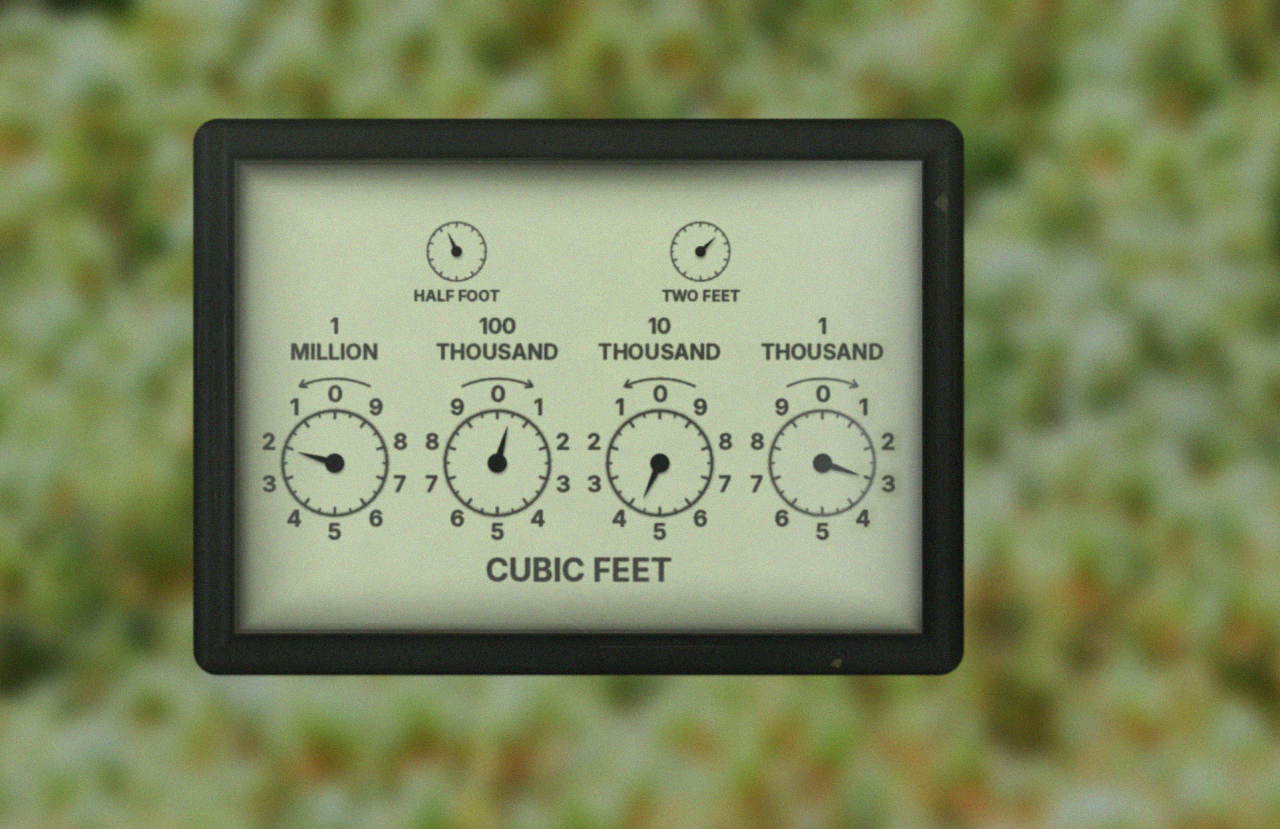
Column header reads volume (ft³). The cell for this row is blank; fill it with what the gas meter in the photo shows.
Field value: 204300 ft³
